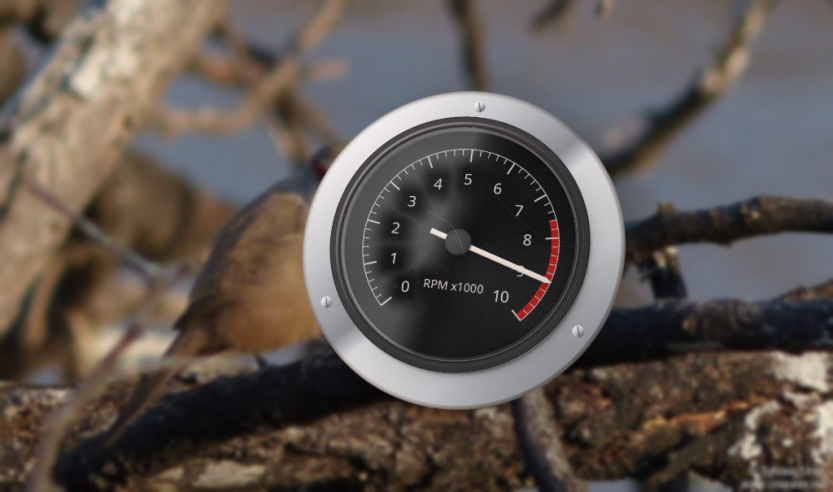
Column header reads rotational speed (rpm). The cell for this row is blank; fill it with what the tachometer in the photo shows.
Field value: 9000 rpm
